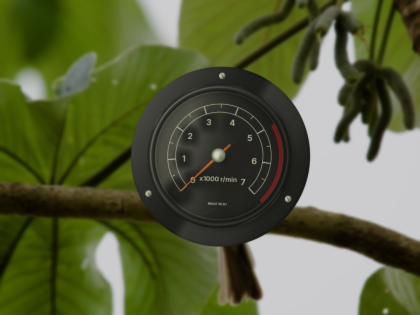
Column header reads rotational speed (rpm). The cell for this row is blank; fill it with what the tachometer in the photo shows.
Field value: 0 rpm
